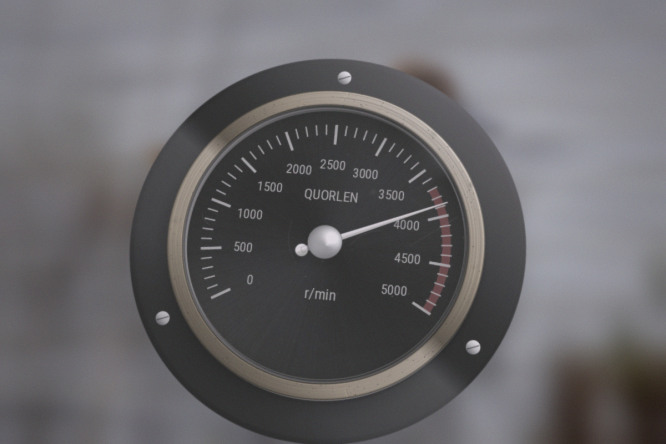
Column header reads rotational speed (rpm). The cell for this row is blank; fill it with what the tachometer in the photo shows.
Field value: 3900 rpm
